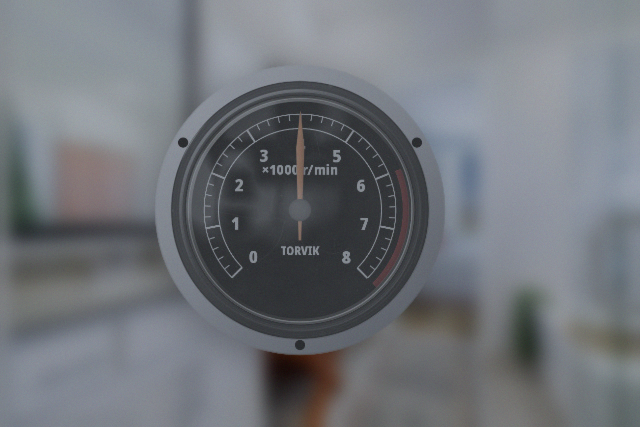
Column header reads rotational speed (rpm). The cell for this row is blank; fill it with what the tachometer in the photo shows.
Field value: 4000 rpm
